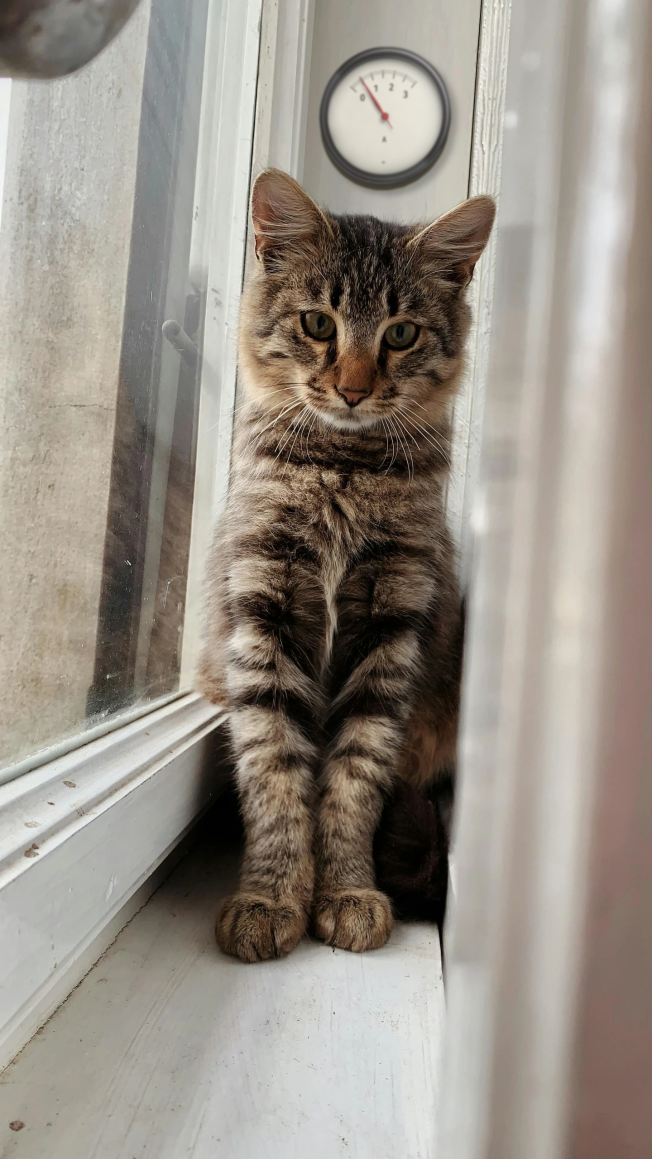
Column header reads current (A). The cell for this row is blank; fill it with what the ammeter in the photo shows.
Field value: 0.5 A
